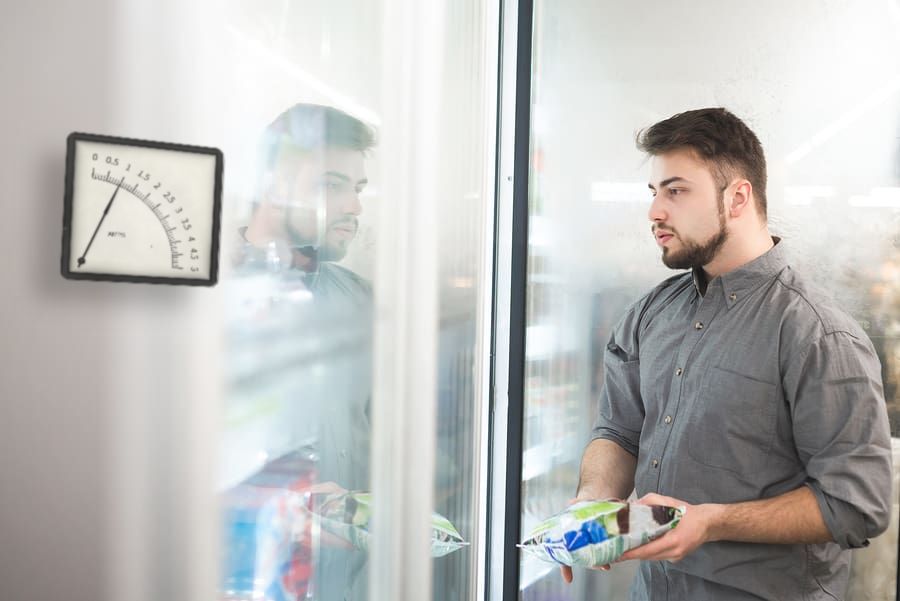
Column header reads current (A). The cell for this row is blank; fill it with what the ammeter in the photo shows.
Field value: 1 A
